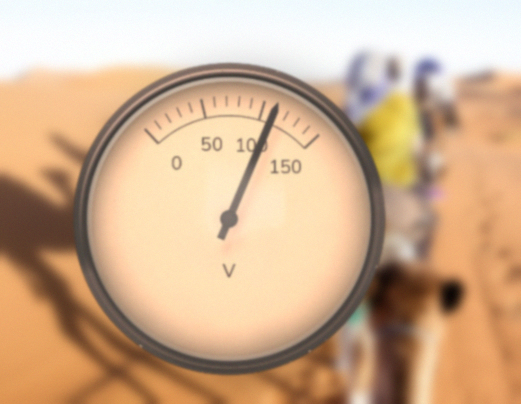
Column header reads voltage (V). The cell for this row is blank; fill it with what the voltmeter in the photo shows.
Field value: 110 V
